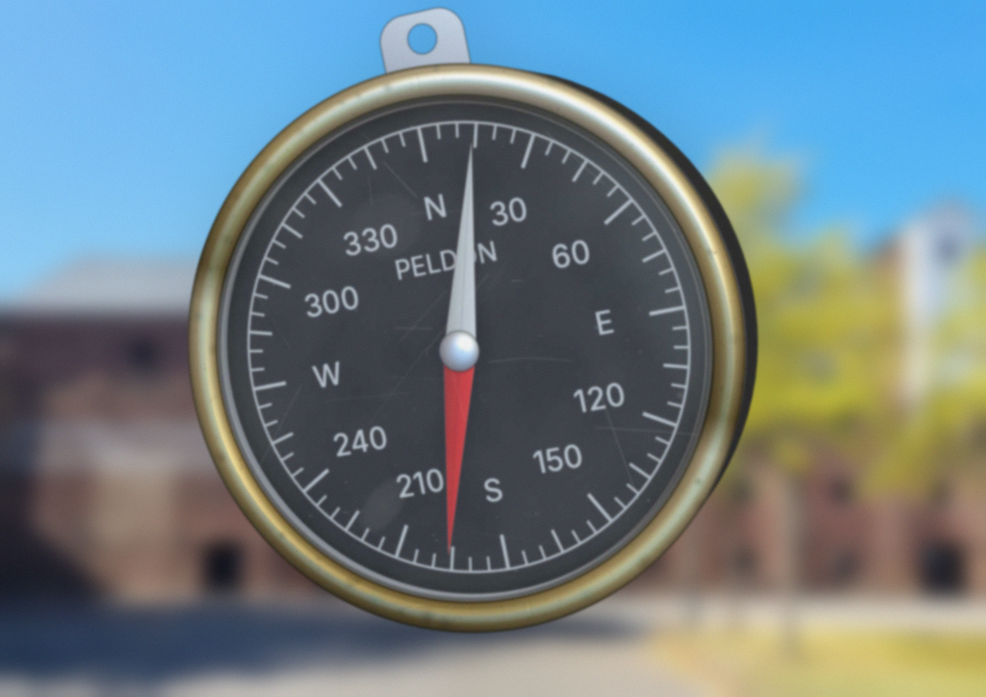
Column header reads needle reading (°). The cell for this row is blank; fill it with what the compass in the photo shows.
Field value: 195 °
